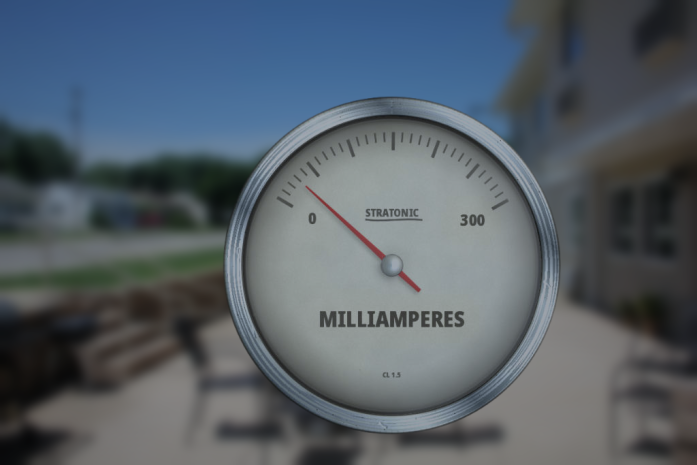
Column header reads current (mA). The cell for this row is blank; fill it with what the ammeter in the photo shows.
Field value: 30 mA
